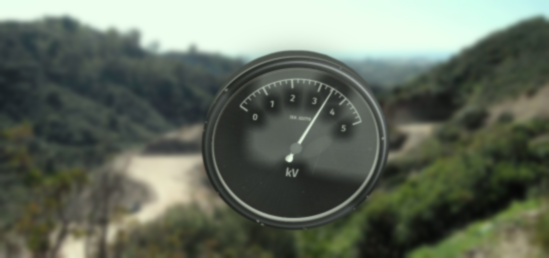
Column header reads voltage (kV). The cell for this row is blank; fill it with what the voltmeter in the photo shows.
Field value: 3.4 kV
